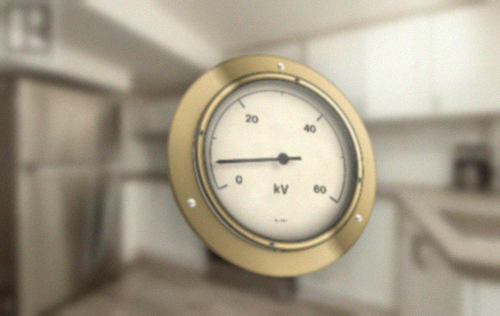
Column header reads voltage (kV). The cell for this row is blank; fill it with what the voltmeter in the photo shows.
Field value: 5 kV
